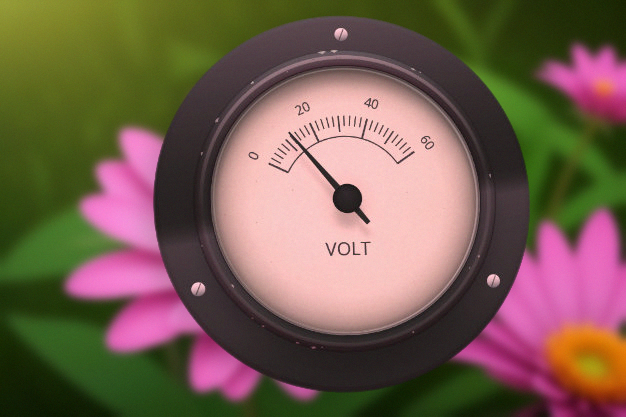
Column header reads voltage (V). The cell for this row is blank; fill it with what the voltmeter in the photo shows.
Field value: 12 V
